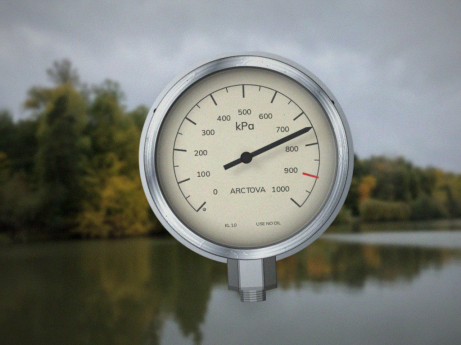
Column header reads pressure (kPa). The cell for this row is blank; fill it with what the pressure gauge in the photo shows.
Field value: 750 kPa
